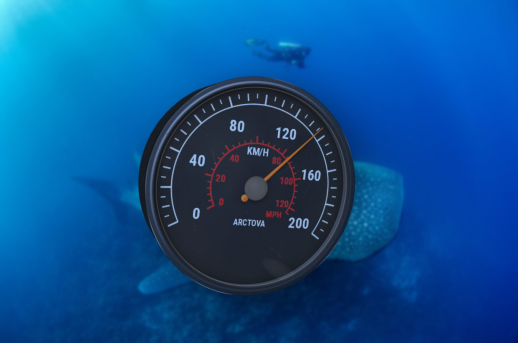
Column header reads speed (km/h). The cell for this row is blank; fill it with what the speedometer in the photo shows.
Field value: 135 km/h
